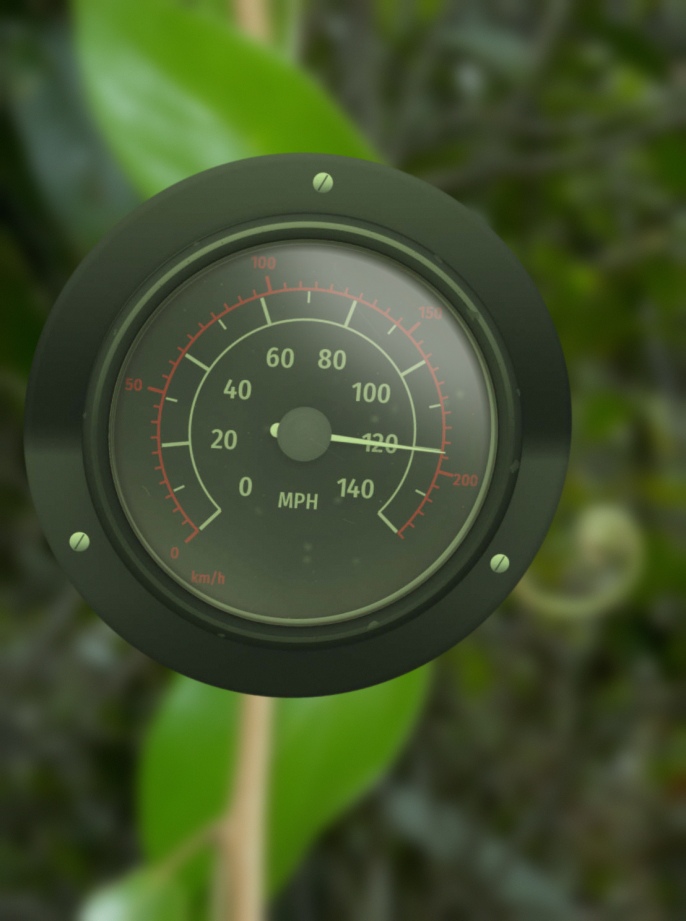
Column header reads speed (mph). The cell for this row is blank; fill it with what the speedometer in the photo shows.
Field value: 120 mph
